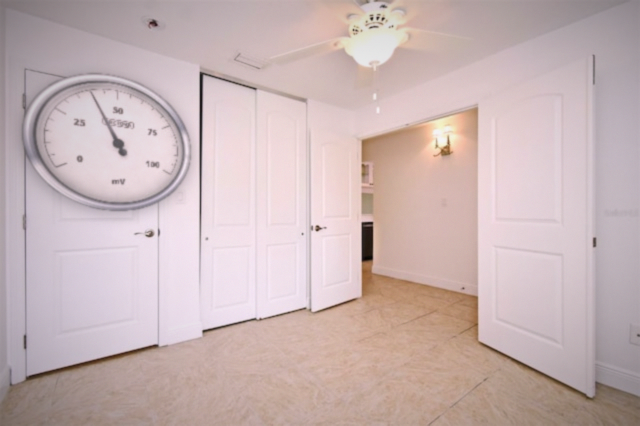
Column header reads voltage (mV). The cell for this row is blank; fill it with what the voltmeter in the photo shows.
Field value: 40 mV
